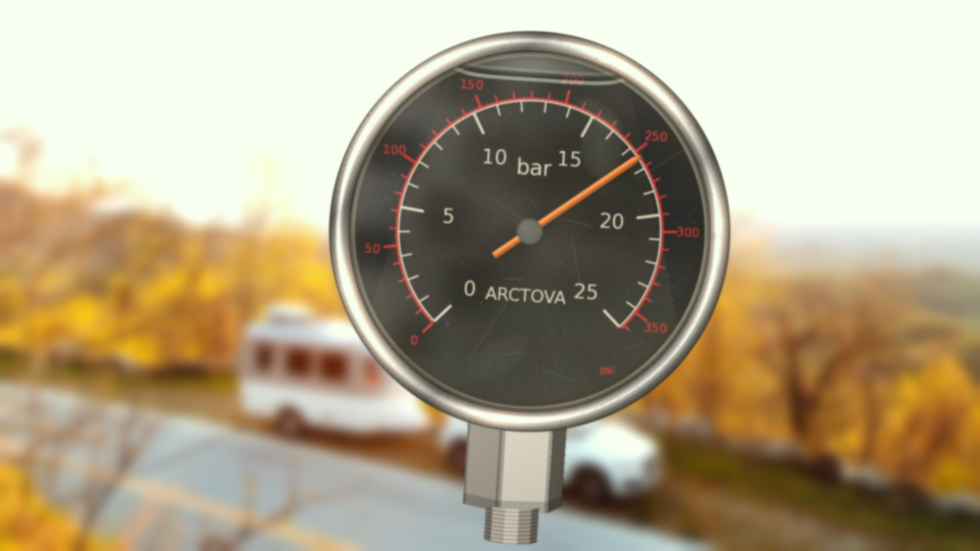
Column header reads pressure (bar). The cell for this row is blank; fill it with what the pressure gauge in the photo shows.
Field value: 17.5 bar
